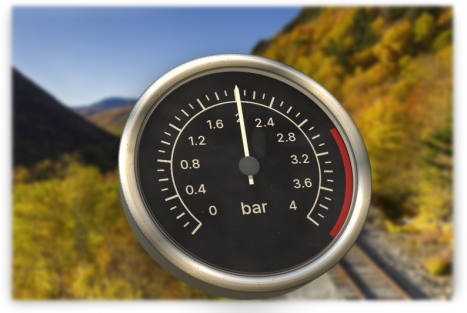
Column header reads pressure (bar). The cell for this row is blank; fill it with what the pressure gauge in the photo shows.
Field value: 2 bar
